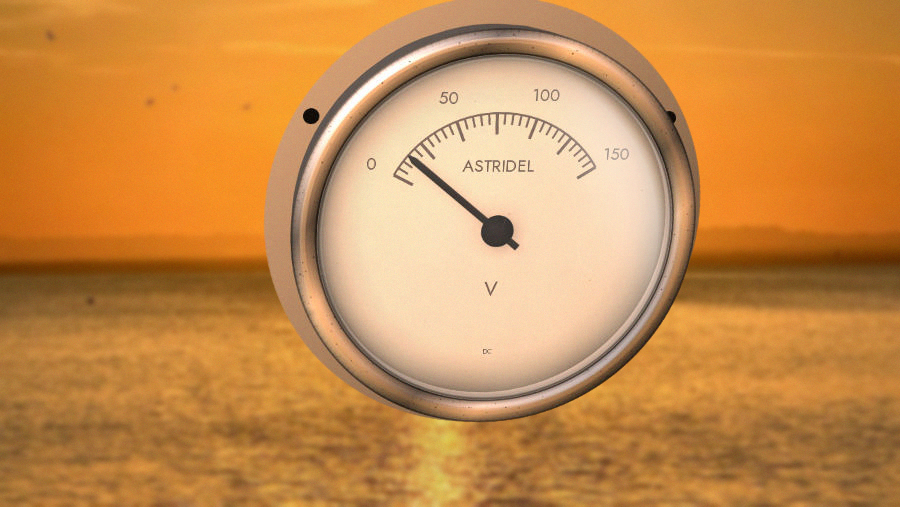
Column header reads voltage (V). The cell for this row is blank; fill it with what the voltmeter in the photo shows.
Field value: 15 V
